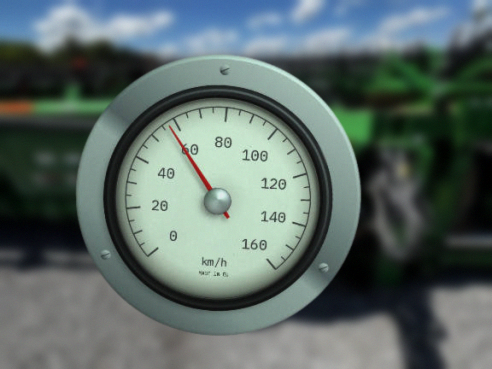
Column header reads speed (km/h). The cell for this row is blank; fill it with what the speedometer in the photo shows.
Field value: 57.5 km/h
